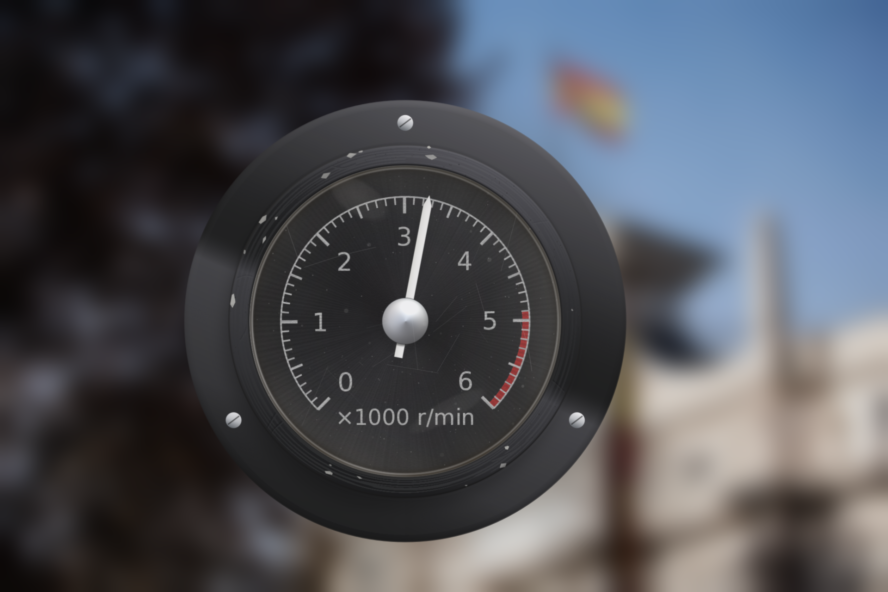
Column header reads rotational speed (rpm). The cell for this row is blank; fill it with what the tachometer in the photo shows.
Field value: 3250 rpm
